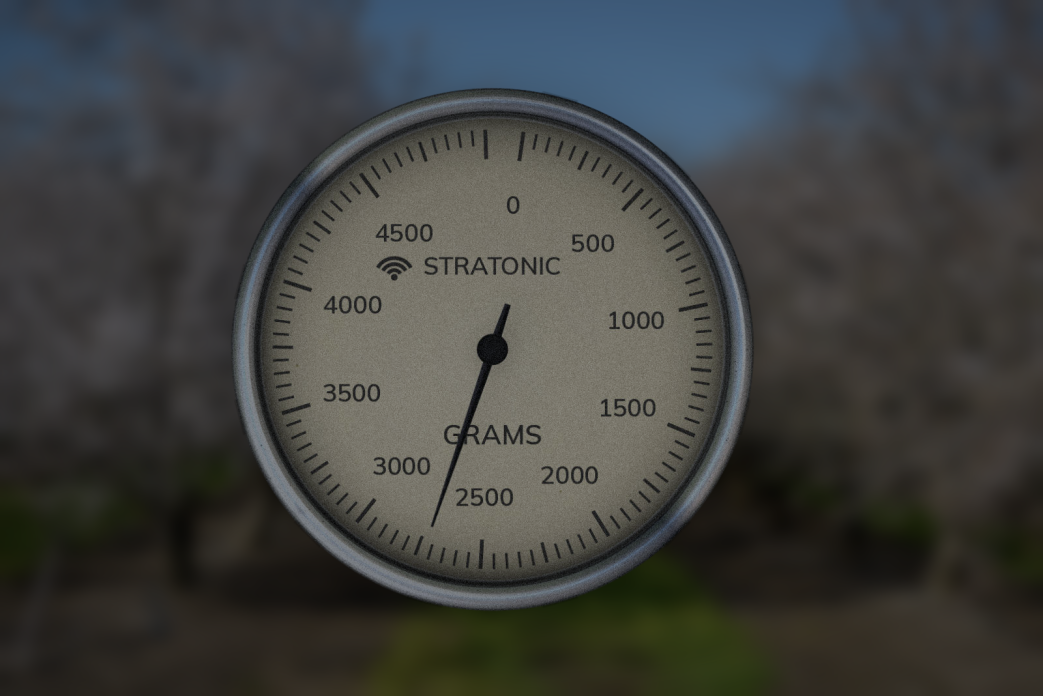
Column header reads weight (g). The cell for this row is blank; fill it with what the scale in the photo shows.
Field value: 2725 g
